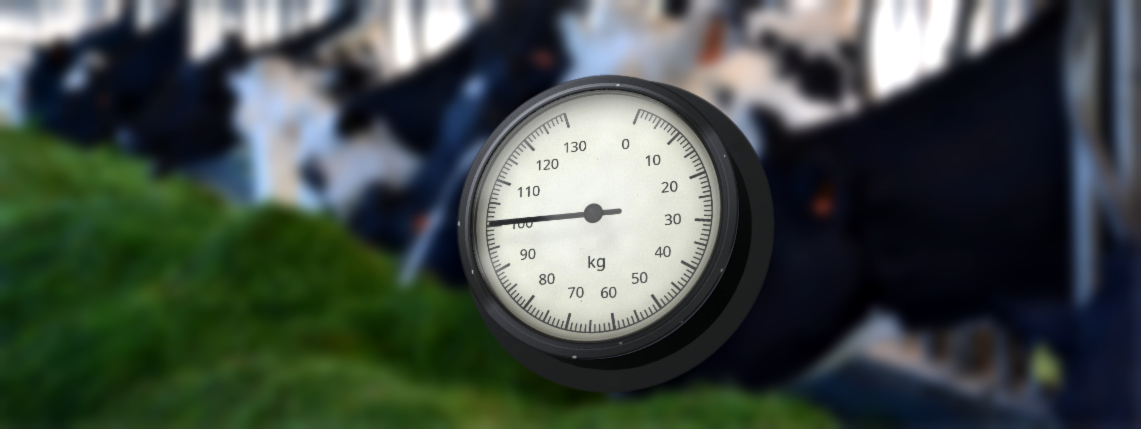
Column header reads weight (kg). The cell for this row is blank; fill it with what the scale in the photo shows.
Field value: 100 kg
